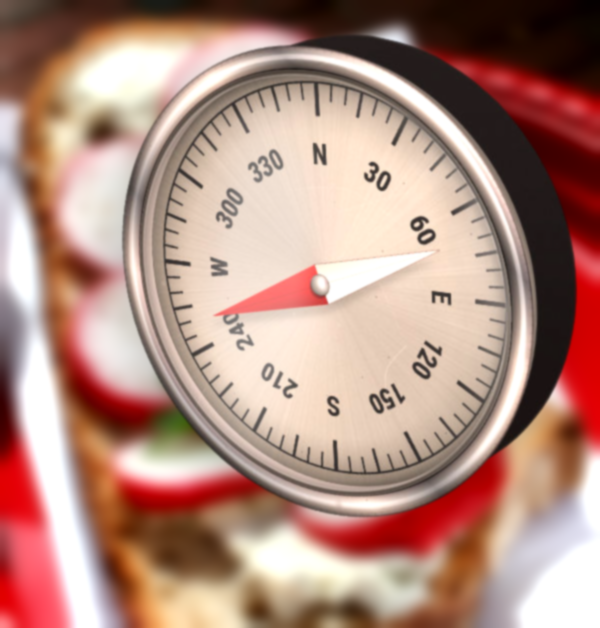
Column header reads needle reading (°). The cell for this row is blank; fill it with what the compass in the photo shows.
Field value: 250 °
